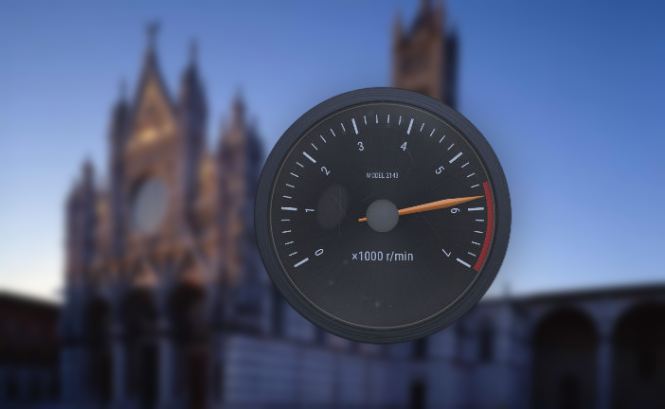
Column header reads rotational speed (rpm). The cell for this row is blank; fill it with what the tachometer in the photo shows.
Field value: 5800 rpm
